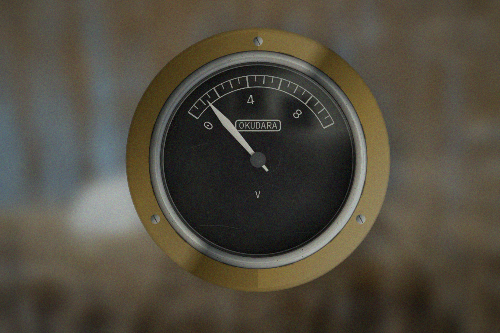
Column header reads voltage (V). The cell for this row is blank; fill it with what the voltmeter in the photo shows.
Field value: 1.25 V
